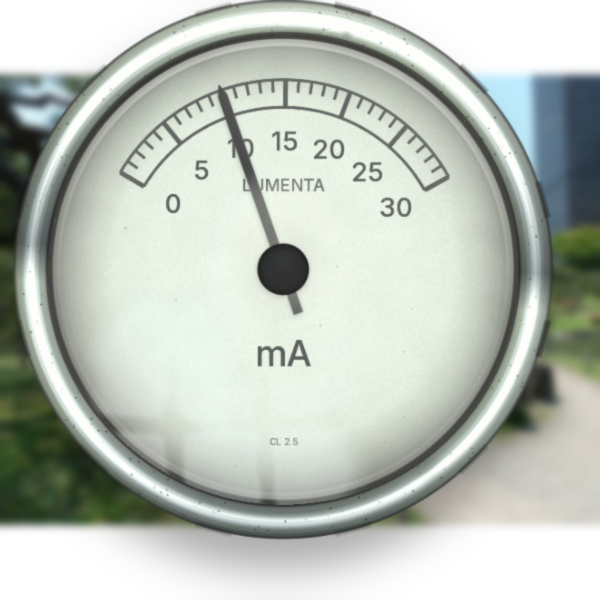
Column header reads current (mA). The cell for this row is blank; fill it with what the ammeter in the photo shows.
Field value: 10 mA
